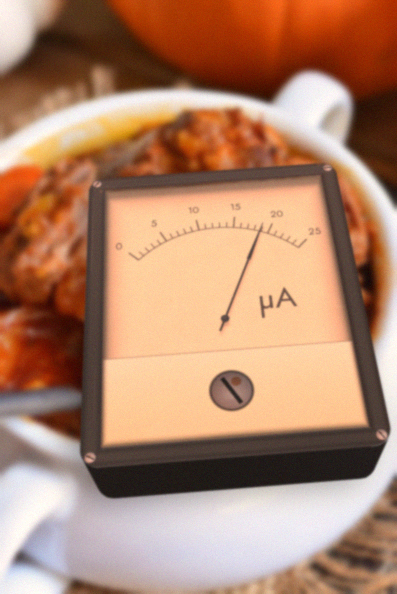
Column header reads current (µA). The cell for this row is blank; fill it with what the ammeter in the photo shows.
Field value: 19 µA
